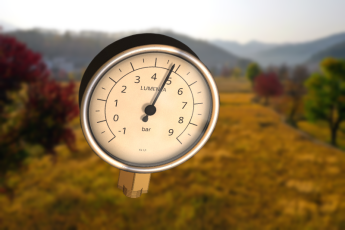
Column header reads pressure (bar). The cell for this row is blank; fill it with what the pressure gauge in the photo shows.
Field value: 4.75 bar
